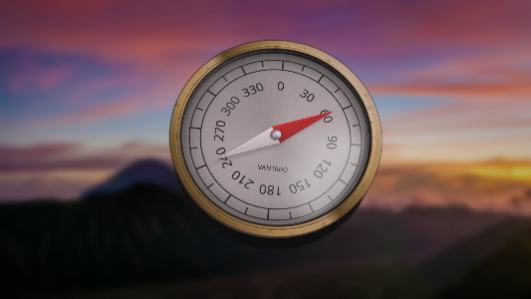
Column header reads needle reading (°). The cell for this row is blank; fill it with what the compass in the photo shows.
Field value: 60 °
